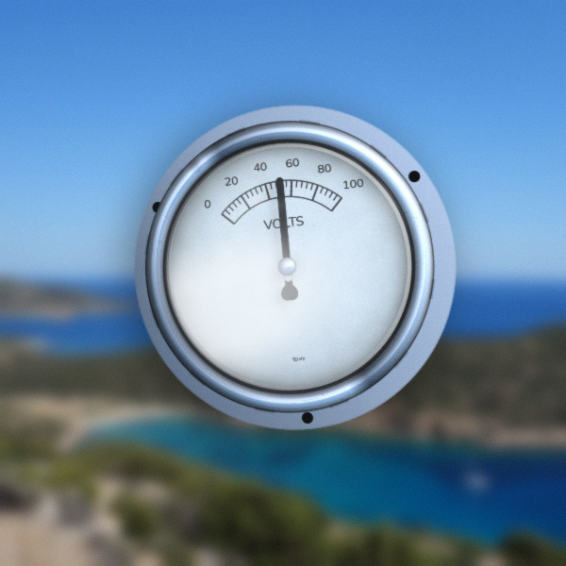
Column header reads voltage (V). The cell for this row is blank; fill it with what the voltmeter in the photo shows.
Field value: 52 V
